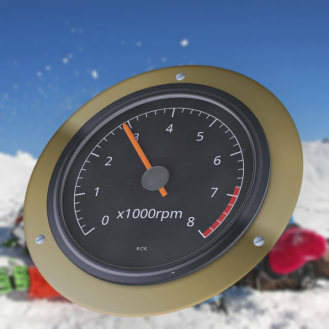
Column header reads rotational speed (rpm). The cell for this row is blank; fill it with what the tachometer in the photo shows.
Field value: 2900 rpm
